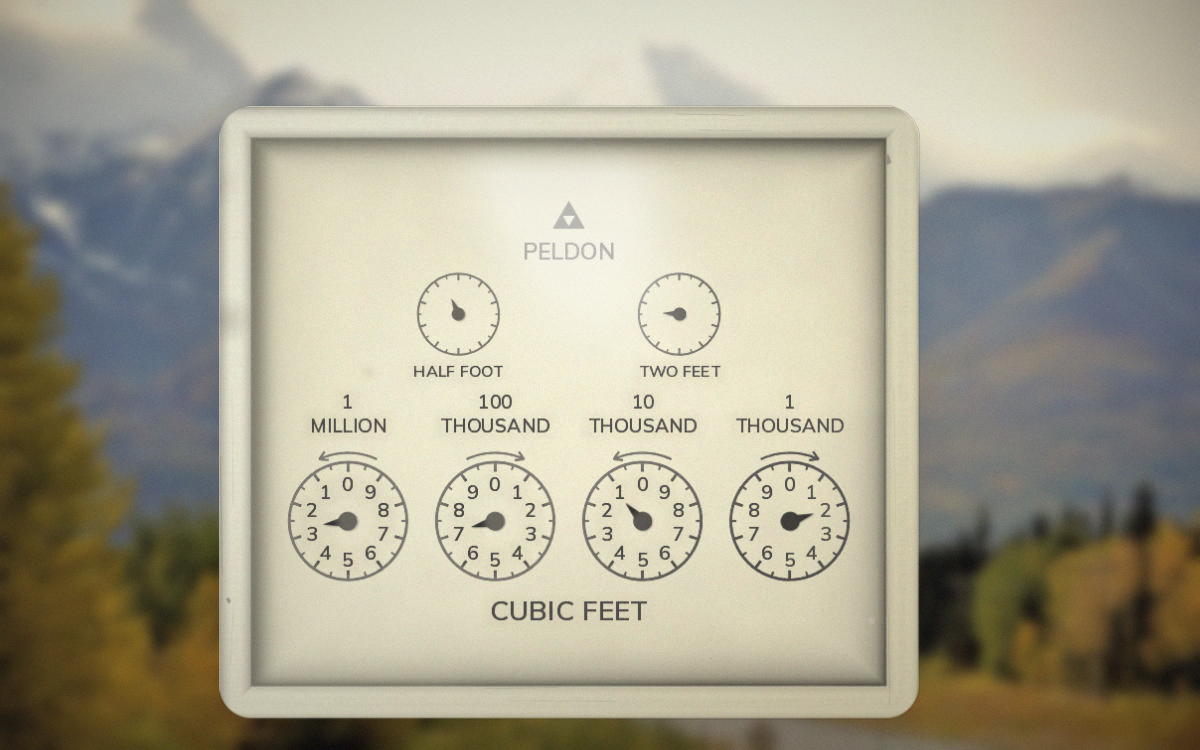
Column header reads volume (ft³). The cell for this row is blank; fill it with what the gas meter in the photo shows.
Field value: 271200 ft³
